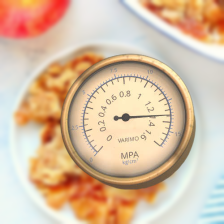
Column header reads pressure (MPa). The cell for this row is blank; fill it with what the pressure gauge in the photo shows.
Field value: 1.35 MPa
